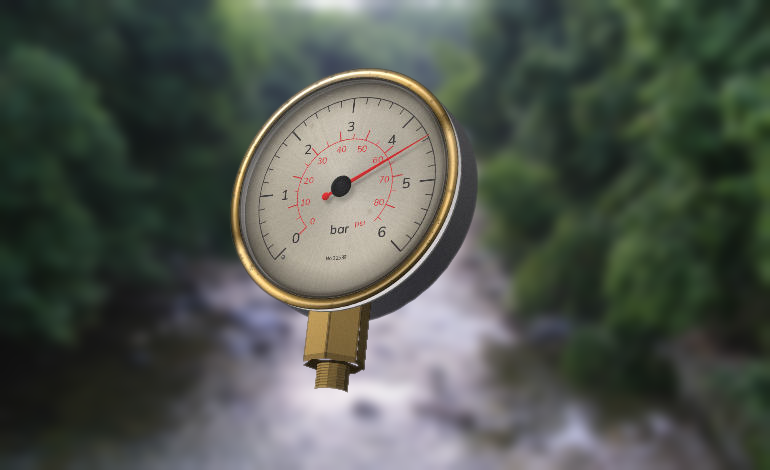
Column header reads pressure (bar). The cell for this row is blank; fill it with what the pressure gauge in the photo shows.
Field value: 4.4 bar
